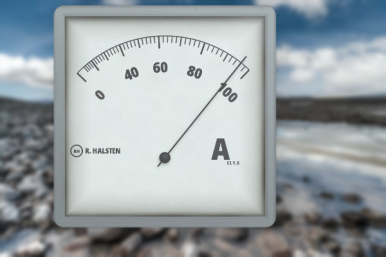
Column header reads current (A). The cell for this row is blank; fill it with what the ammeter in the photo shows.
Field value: 96 A
